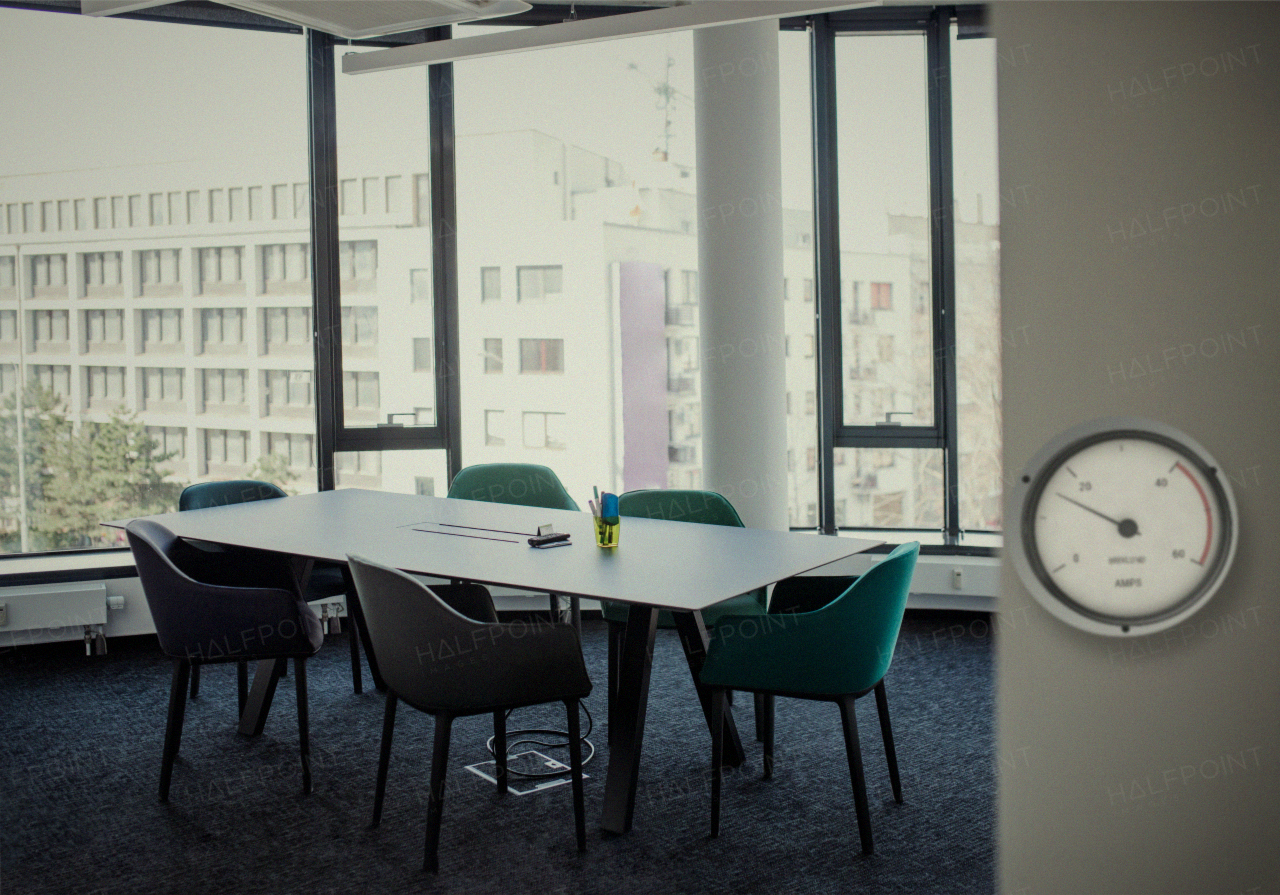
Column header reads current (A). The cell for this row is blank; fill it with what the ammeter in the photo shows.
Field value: 15 A
